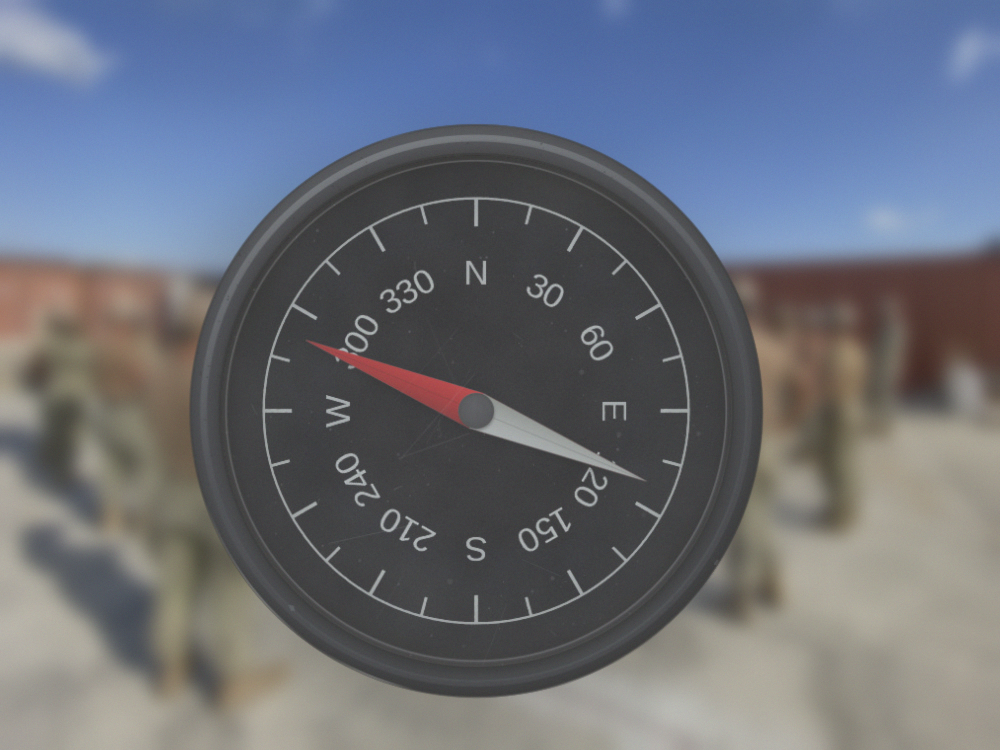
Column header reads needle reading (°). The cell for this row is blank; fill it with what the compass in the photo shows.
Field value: 292.5 °
